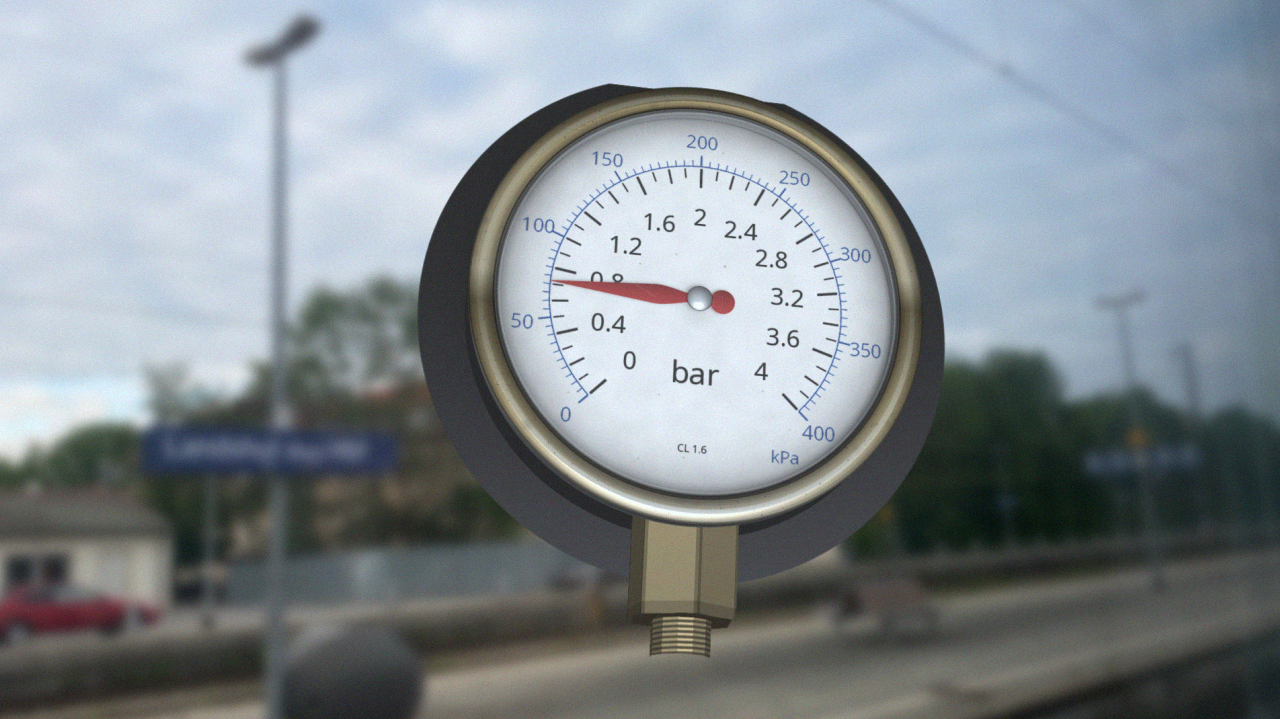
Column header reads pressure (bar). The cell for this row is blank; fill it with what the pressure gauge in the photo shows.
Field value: 0.7 bar
